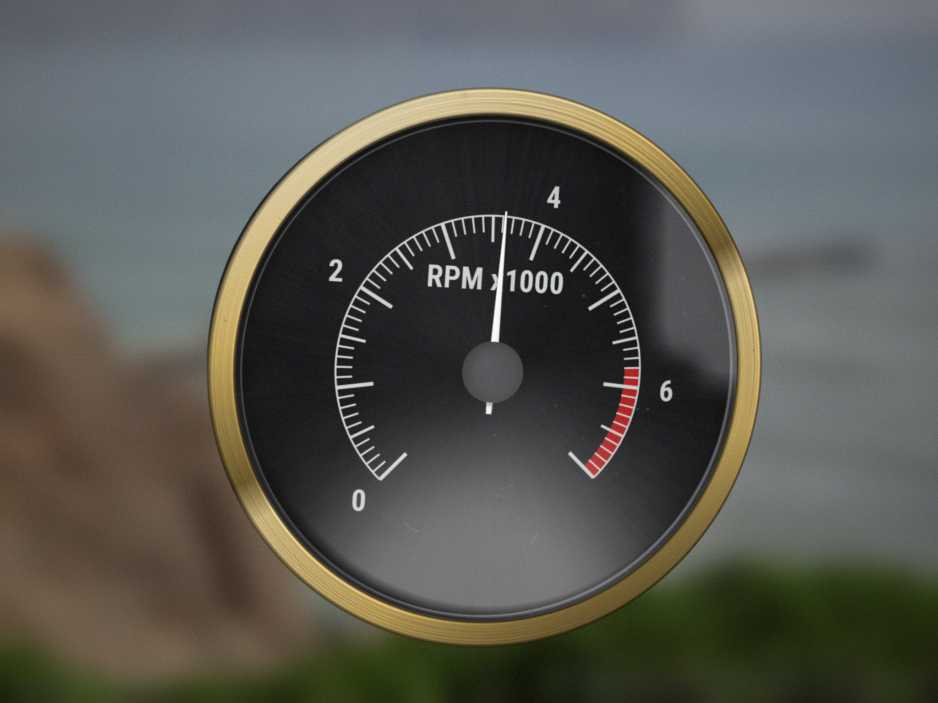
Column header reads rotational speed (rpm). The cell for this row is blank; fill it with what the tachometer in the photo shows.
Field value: 3600 rpm
